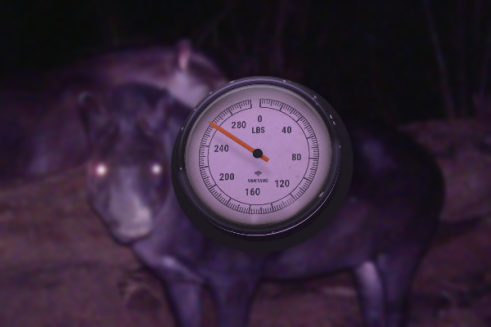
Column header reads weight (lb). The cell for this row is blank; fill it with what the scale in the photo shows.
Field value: 260 lb
